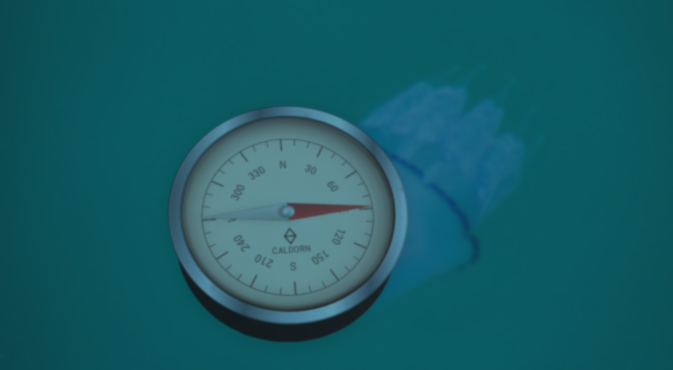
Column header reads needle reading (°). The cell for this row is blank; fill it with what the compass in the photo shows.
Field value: 90 °
